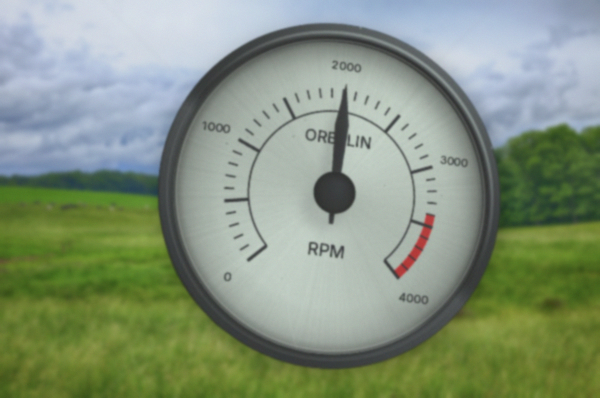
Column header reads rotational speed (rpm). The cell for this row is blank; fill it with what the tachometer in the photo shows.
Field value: 2000 rpm
